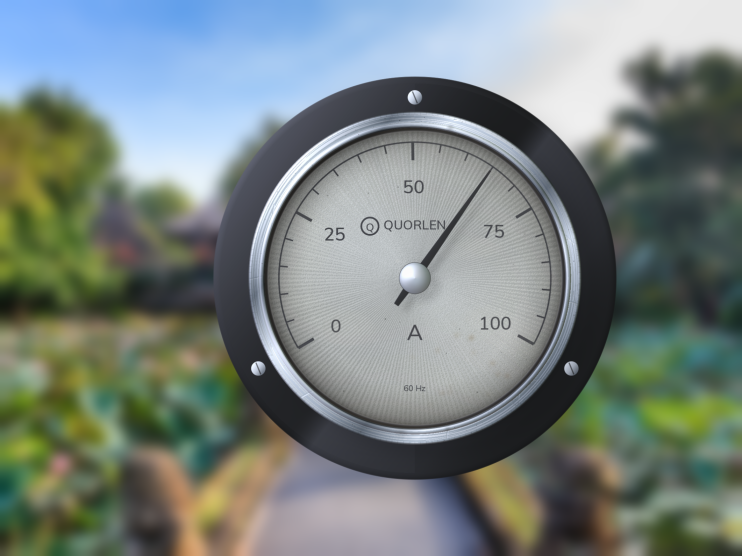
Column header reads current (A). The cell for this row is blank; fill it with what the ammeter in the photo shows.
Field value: 65 A
